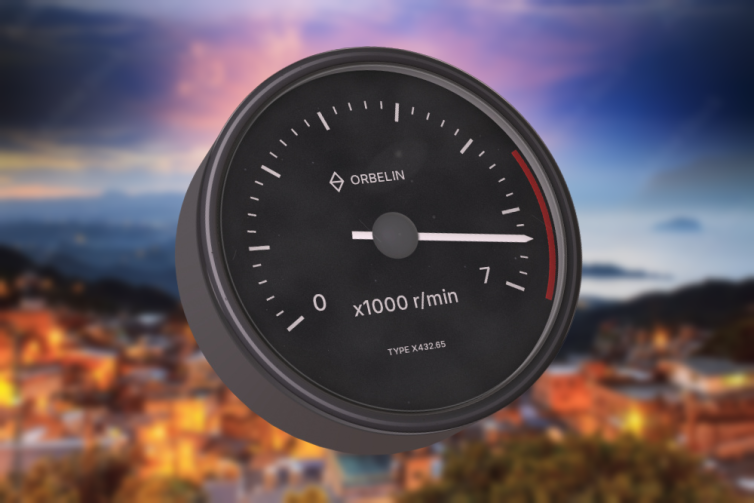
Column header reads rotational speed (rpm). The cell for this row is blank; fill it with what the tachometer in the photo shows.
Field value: 6400 rpm
